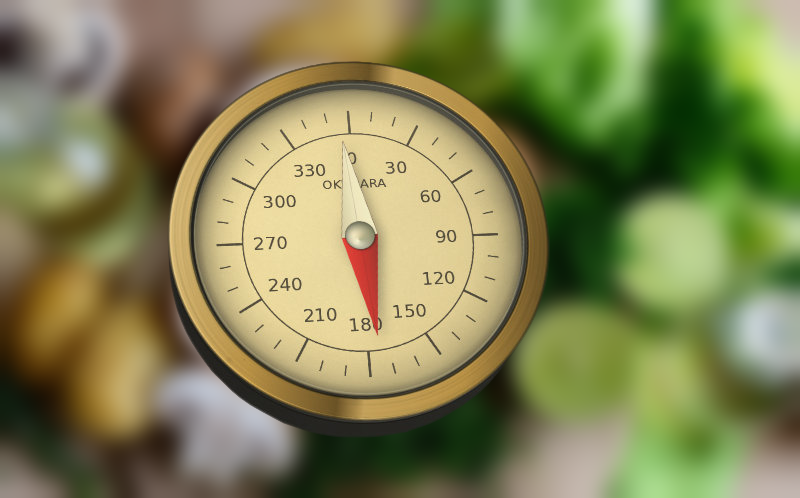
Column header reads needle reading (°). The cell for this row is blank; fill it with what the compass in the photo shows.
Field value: 175 °
